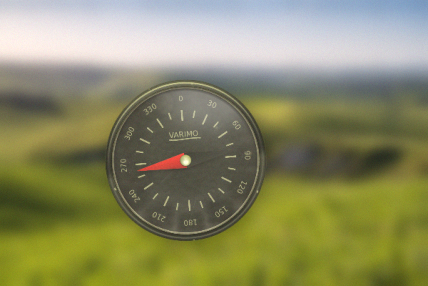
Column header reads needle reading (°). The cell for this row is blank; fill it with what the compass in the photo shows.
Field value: 262.5 °
